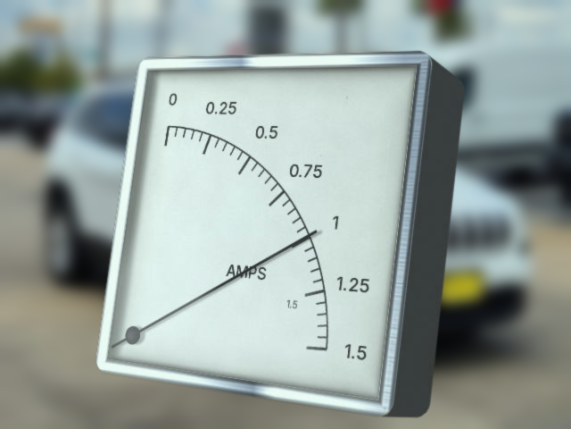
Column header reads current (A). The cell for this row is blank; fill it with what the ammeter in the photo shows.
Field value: 1 A
